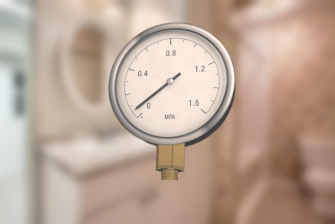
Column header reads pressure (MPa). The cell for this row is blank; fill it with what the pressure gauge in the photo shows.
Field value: 0.05 MPa
